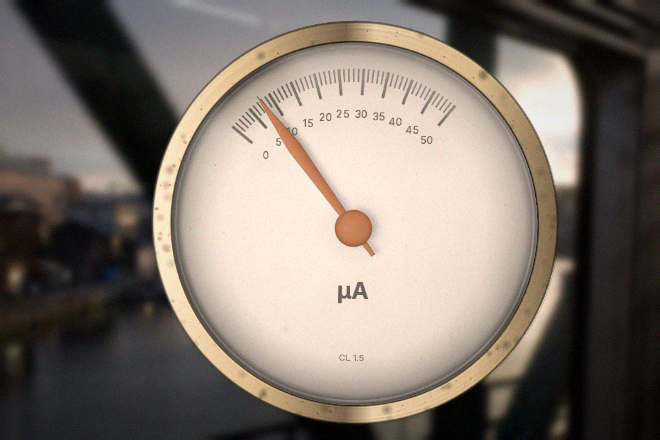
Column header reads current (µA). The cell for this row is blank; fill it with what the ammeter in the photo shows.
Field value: 8 µA
